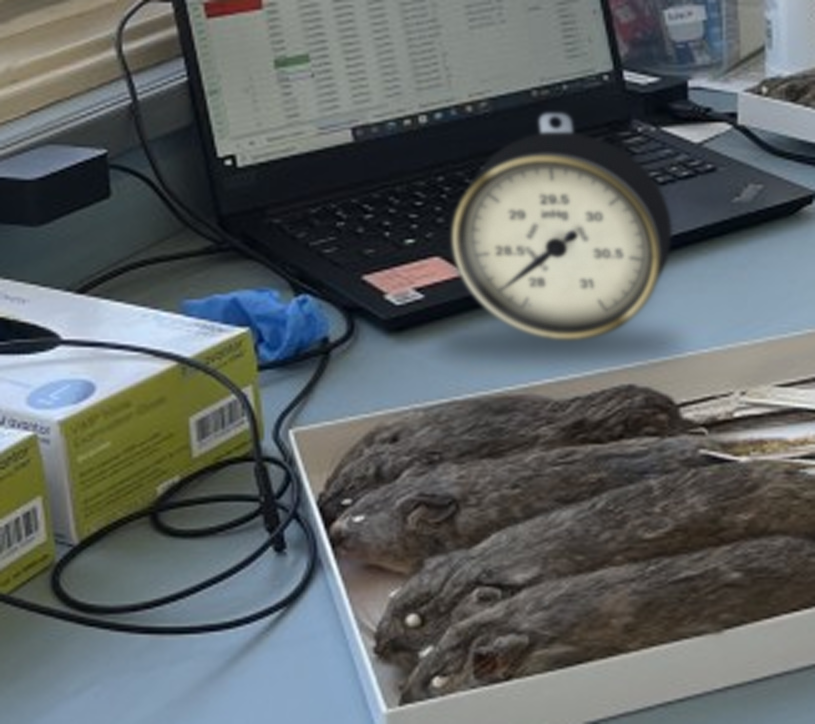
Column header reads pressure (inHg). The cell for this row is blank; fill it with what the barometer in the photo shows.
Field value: 28.2 inHg
